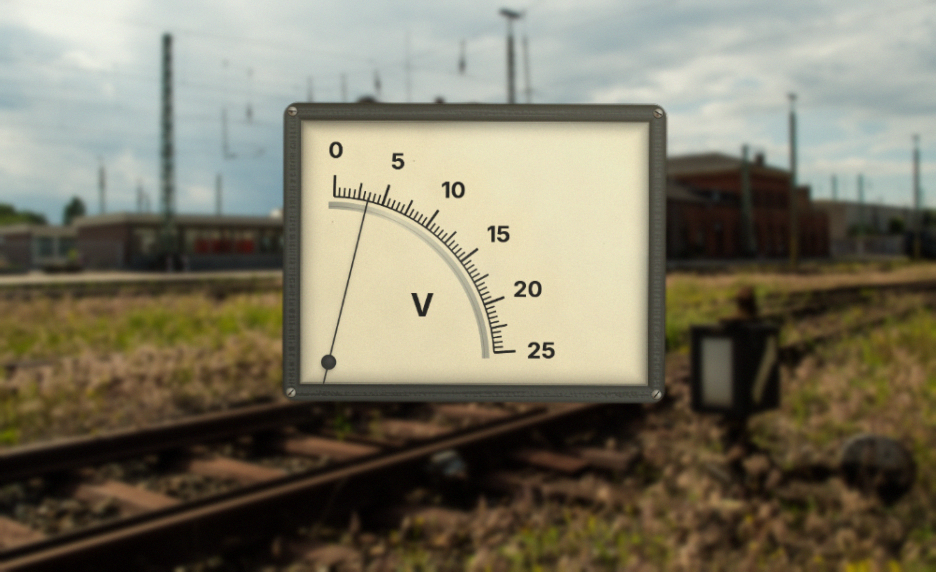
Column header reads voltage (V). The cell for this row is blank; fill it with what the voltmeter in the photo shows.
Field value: 3.5 V
